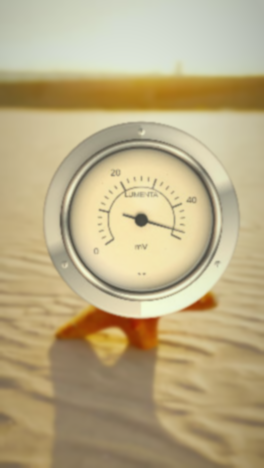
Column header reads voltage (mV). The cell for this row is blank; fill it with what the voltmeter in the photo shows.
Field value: 48 mV
